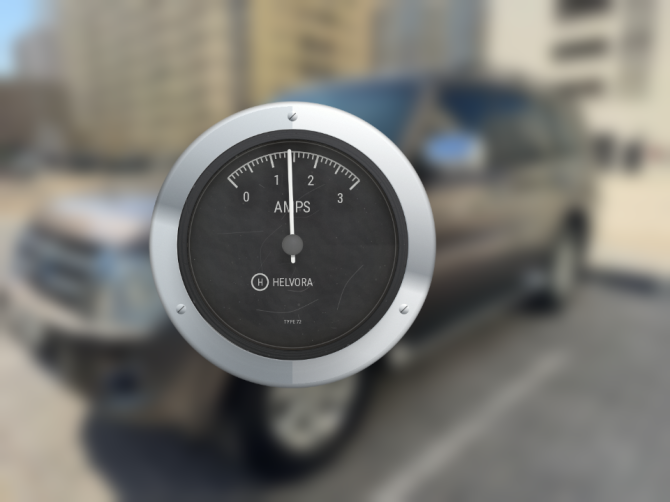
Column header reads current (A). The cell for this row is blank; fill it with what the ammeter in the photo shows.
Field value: 1.4 A
